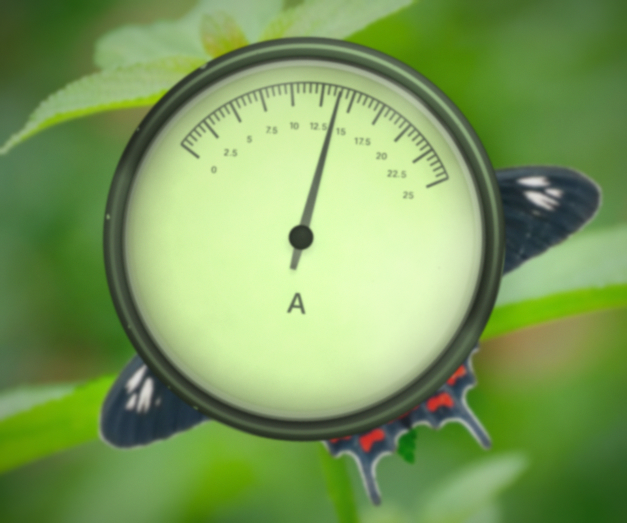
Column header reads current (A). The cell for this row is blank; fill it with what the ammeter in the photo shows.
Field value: 14 A
